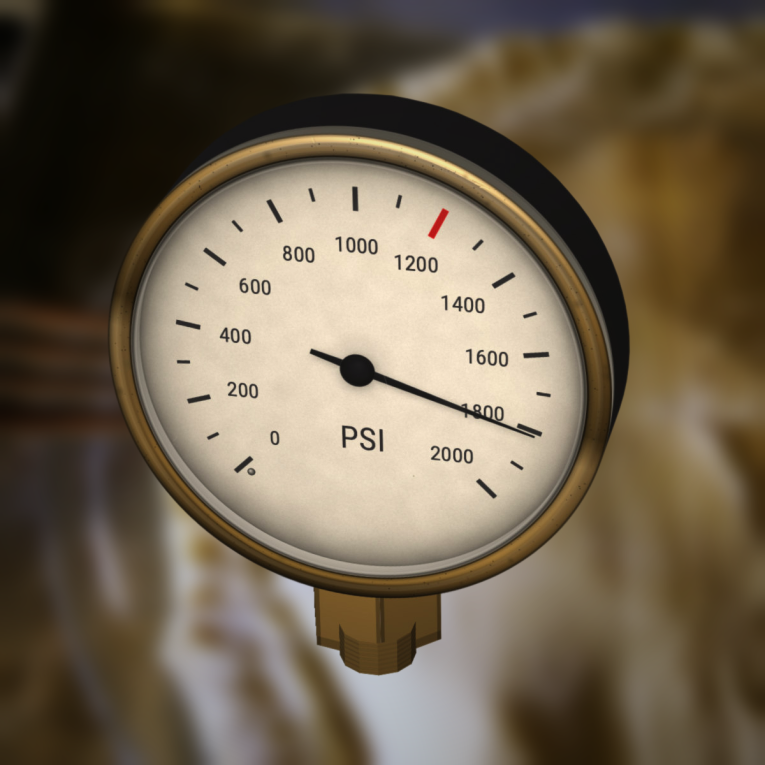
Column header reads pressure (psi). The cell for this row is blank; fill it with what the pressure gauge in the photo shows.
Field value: 1800 psi
